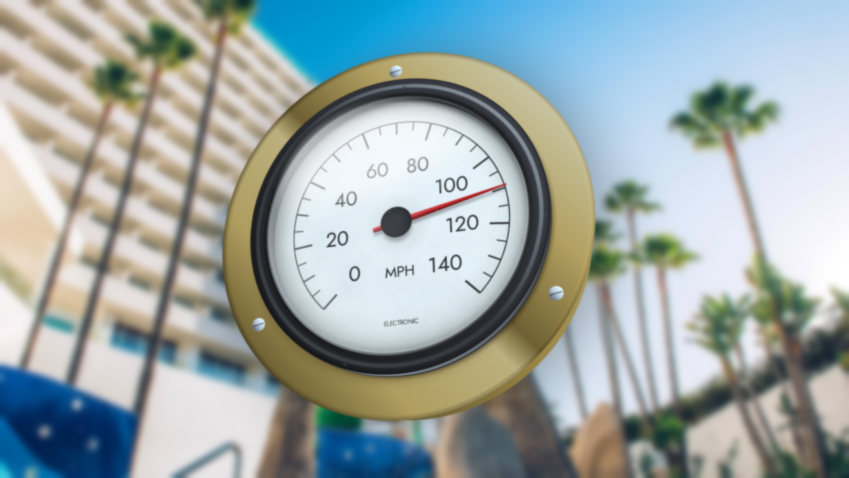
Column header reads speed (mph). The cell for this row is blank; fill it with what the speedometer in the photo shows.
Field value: 110 mph
